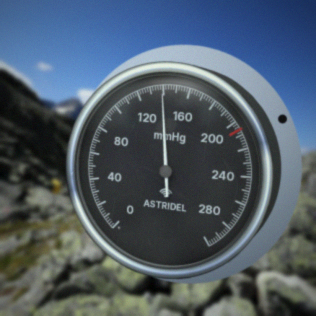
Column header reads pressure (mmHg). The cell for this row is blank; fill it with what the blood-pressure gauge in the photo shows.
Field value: 140 mmHg
